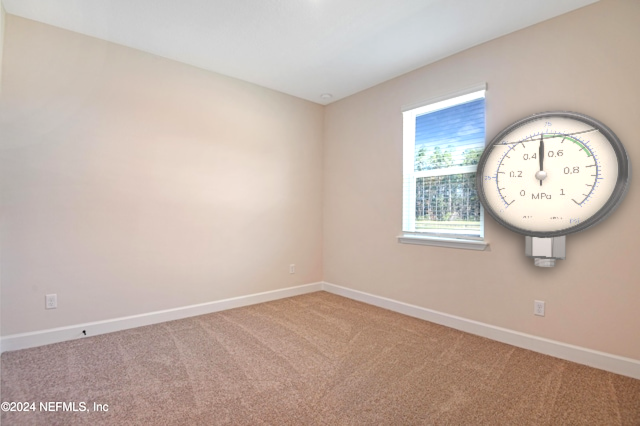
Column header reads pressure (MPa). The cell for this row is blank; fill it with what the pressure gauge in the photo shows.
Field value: 0.5 MPa
